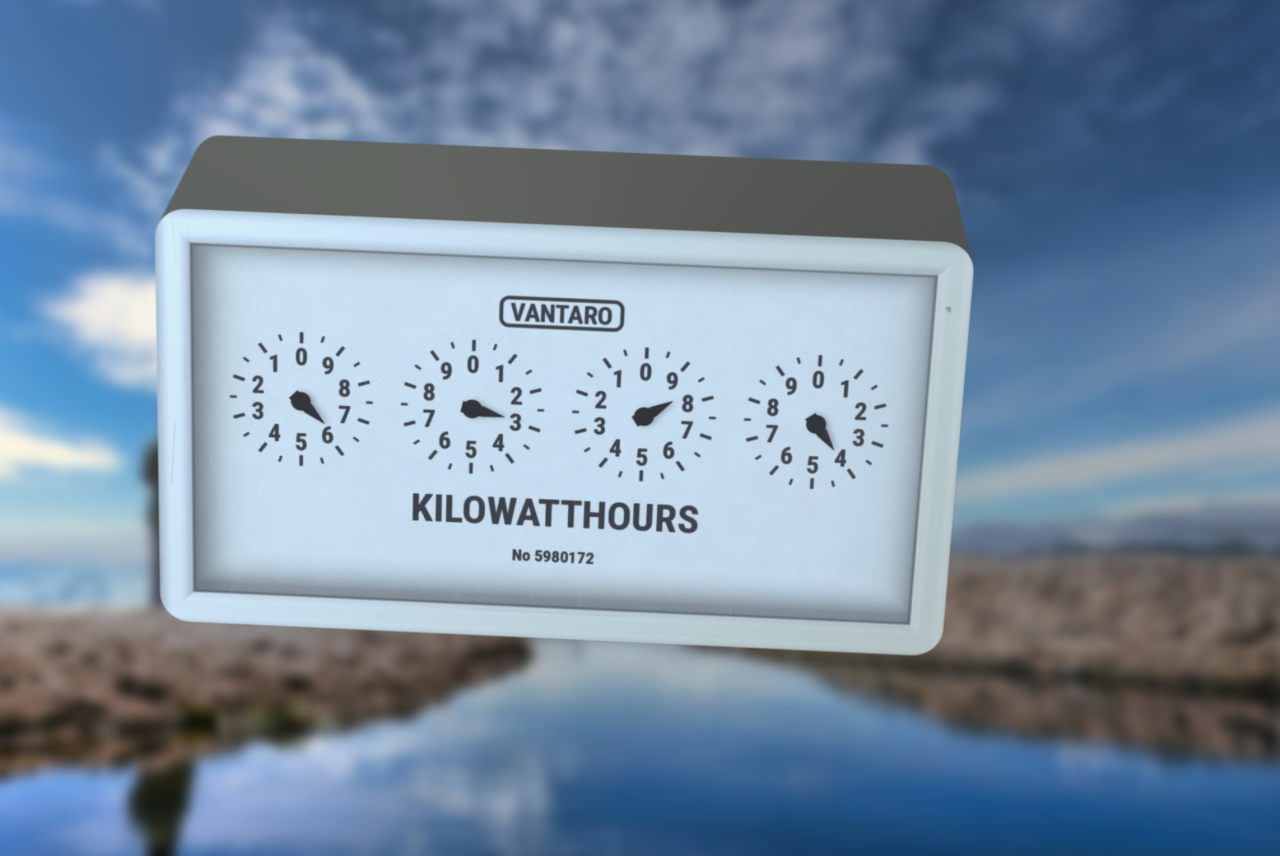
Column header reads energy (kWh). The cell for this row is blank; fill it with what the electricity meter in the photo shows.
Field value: 6284 kWh
